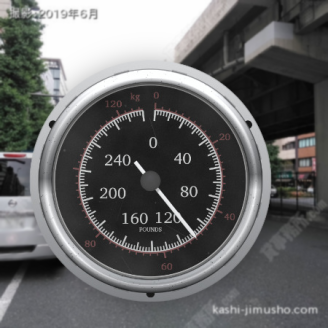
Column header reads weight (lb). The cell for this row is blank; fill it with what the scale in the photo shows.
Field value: 110 lb
